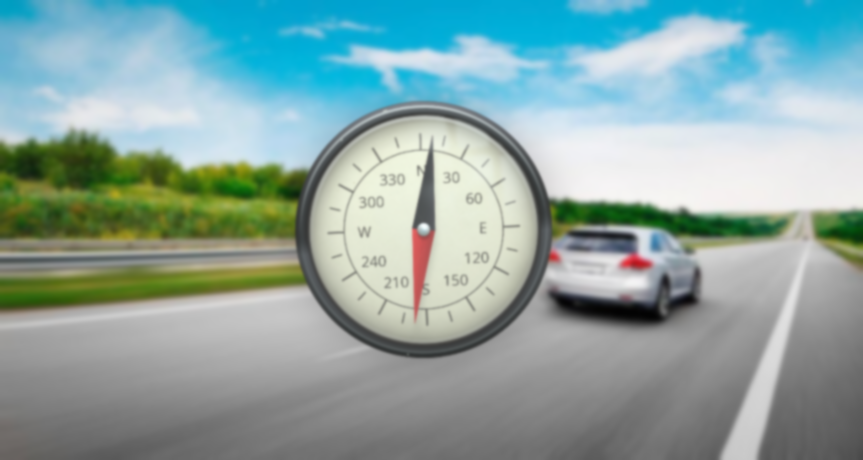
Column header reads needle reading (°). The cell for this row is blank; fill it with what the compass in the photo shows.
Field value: 187.5 °
